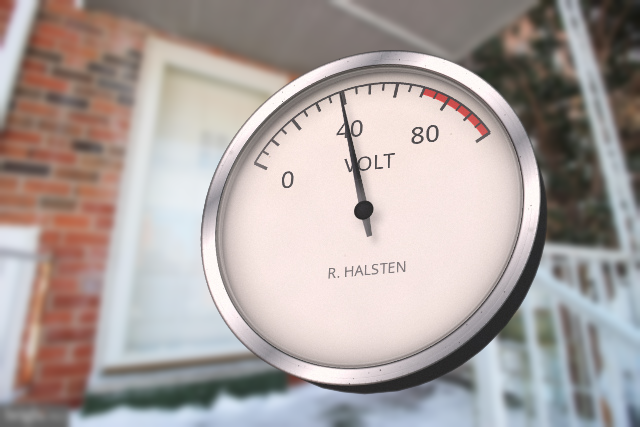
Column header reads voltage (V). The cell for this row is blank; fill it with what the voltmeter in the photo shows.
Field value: 40 V
